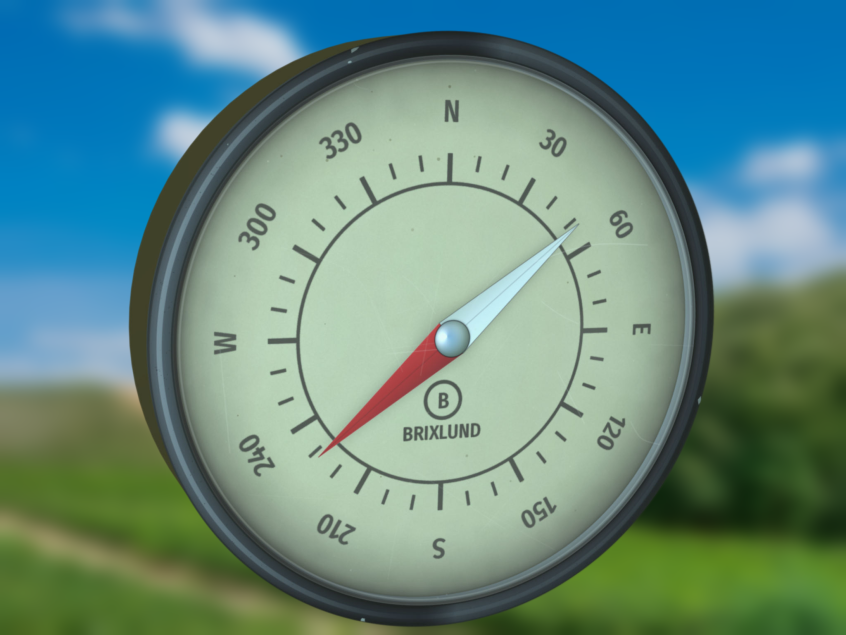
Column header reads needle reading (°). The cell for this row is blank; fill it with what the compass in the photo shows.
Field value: 230 °
